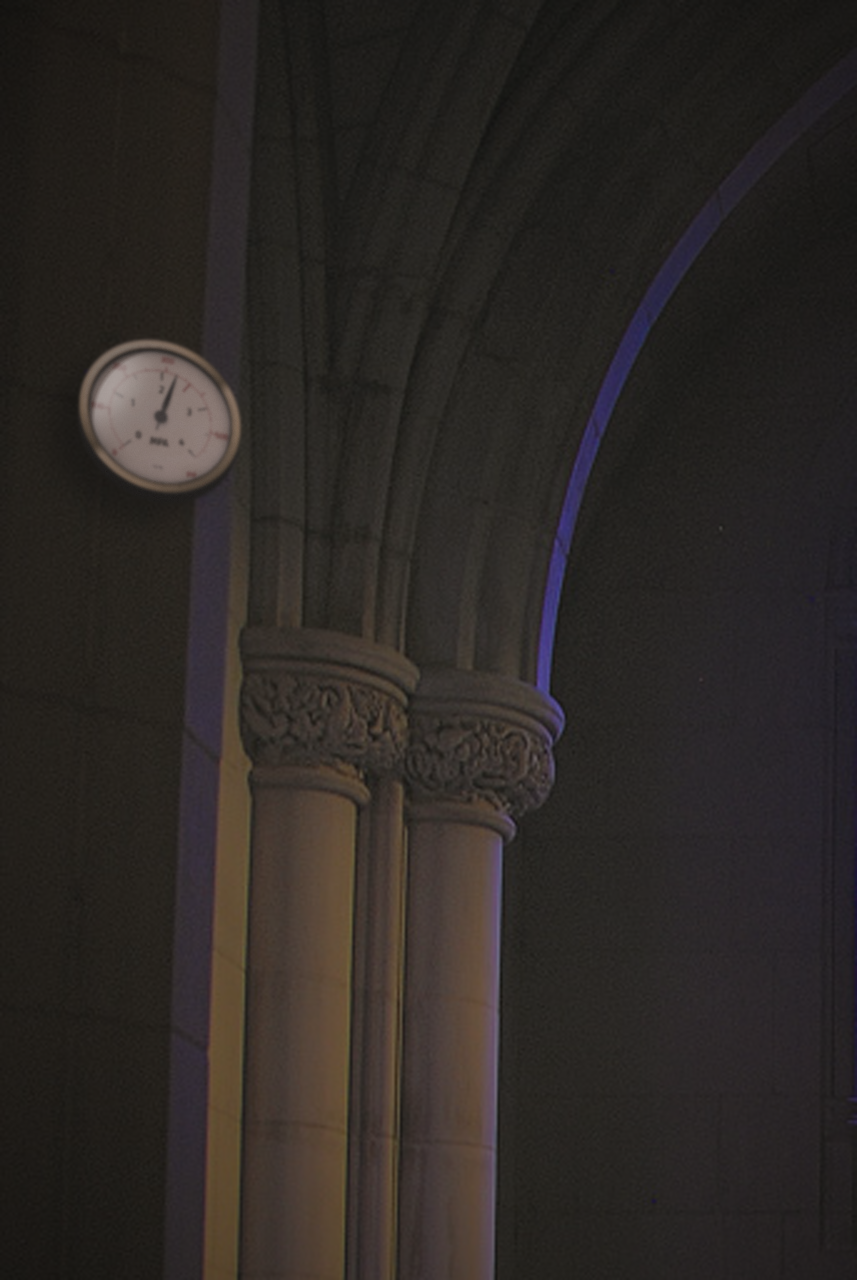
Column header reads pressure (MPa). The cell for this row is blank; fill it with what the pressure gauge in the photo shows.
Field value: 2.25 MPa
